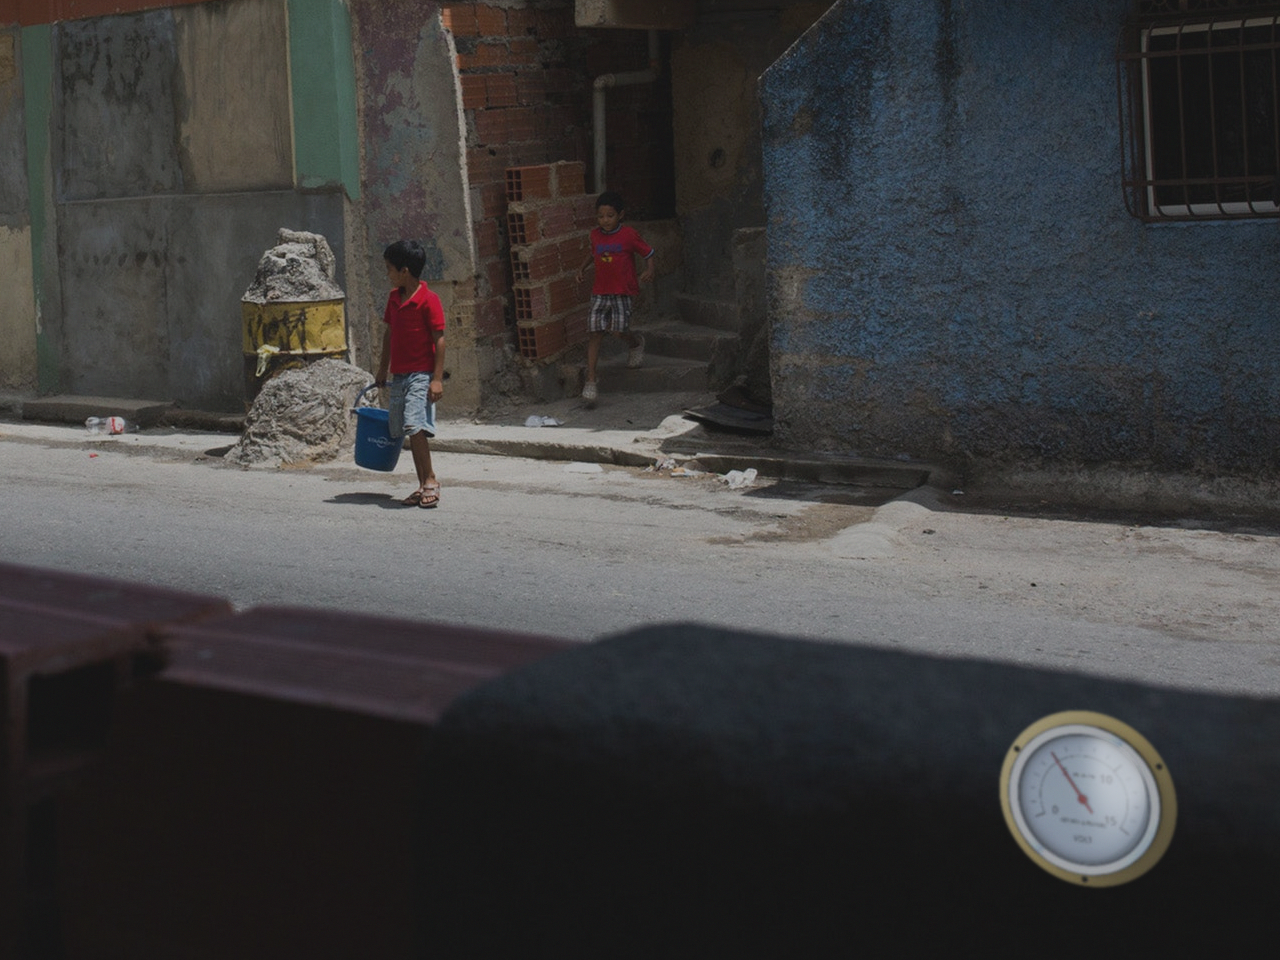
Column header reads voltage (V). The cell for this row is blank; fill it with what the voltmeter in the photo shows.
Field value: 5 V
